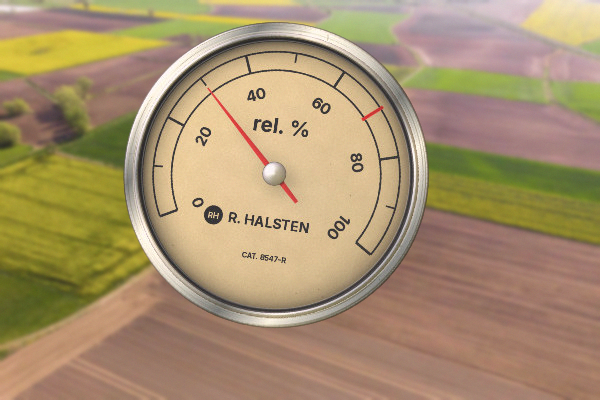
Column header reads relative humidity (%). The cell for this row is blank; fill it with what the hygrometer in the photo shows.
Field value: 30 %
